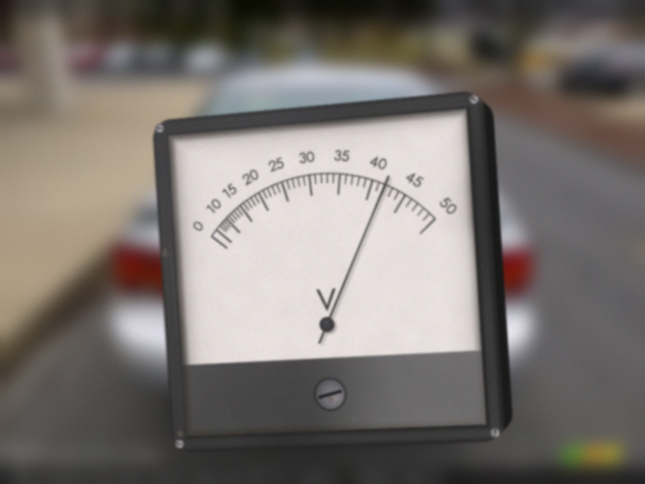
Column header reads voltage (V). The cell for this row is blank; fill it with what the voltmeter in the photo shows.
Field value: 42 V
